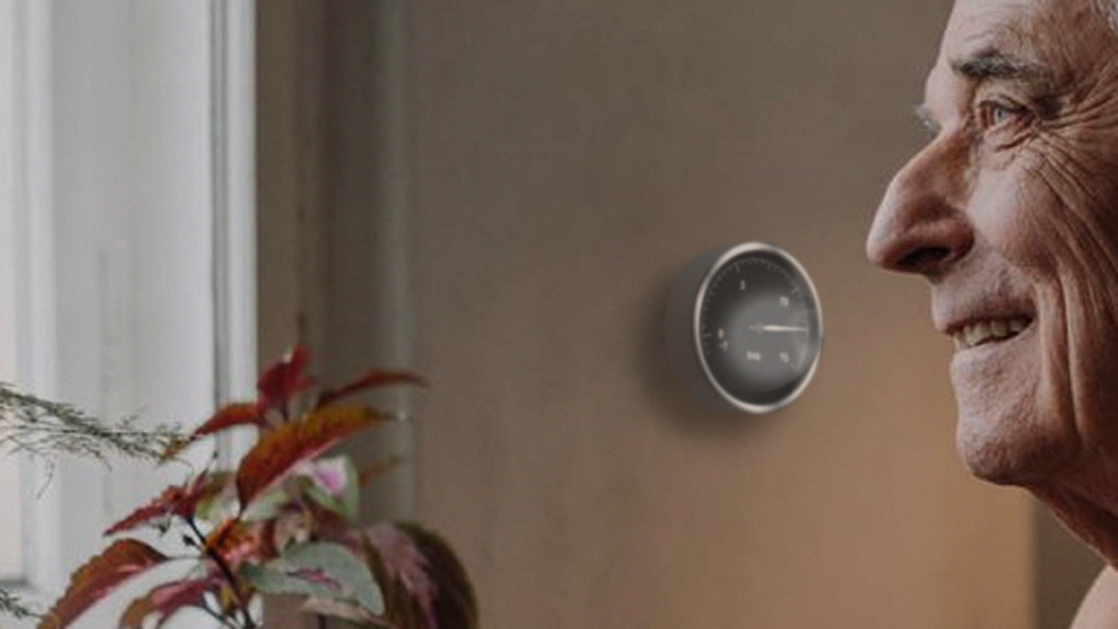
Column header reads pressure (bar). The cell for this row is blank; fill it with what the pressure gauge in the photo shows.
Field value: 12.5 bar
